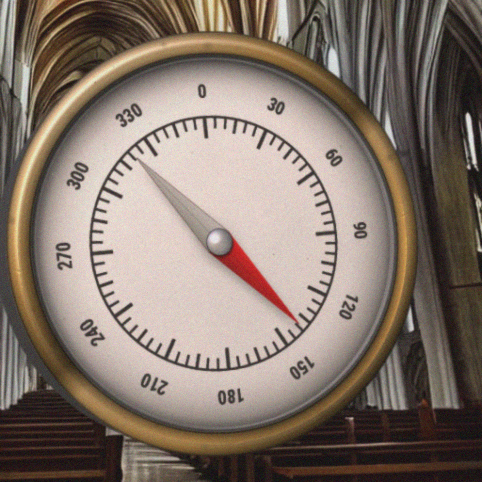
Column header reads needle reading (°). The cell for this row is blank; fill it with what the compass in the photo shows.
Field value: 140 °
